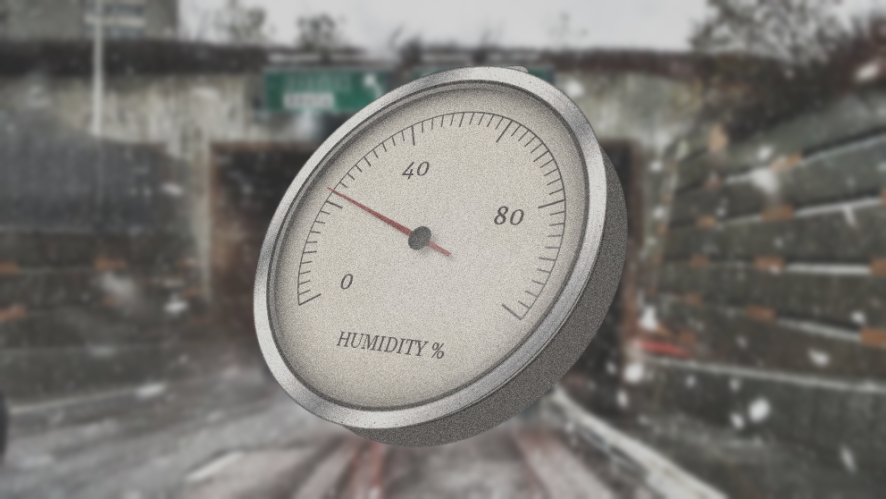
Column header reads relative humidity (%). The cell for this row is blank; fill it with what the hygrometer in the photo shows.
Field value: 22 %
